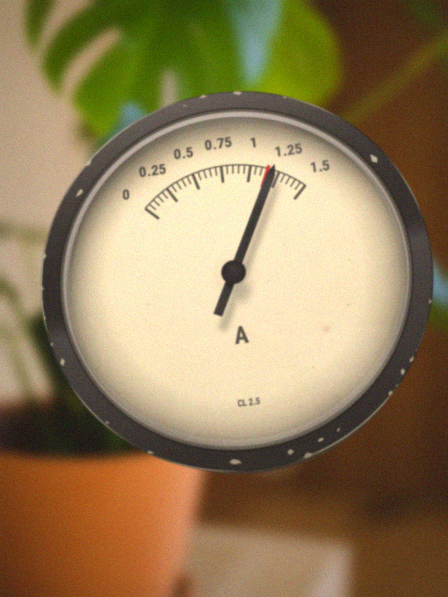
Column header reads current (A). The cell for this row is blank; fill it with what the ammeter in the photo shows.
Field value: 1.2 A
